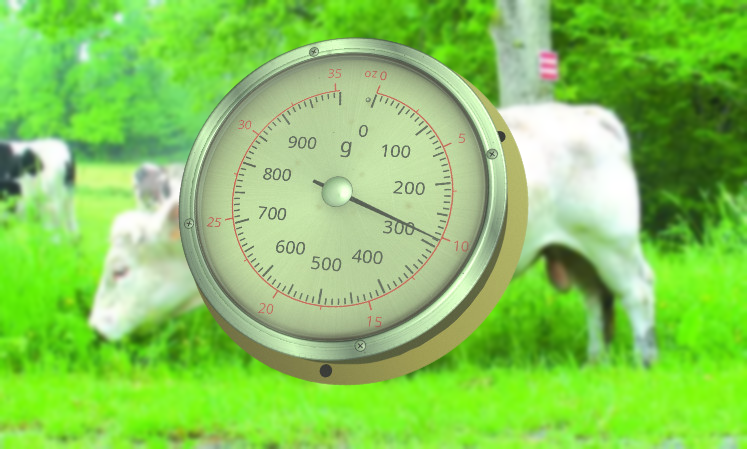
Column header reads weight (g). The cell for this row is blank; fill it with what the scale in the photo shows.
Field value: 290 g
